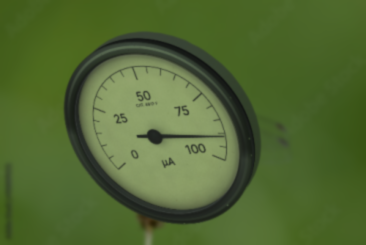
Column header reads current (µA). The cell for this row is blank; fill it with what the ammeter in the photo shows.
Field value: 90 µA
